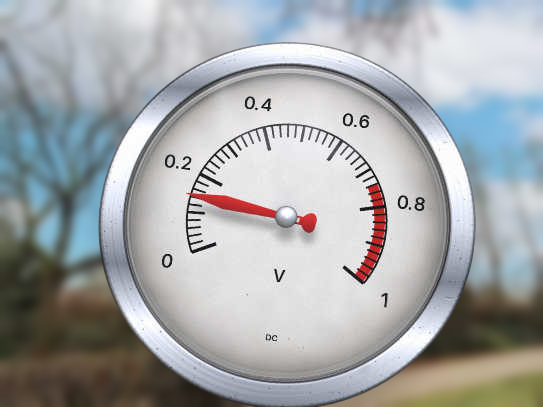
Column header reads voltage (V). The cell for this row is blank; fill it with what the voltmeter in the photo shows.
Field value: 0.14 V
